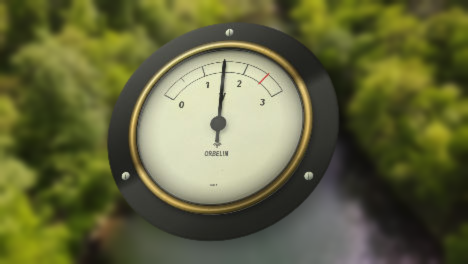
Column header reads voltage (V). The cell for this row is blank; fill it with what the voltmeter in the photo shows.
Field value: 1.5 V
